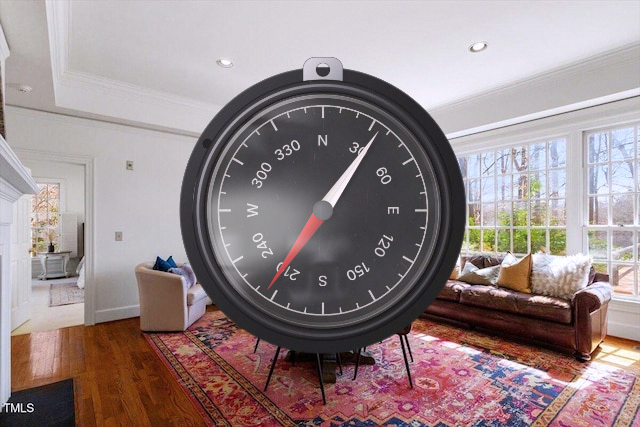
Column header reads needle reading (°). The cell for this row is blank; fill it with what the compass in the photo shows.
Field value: 215 °
